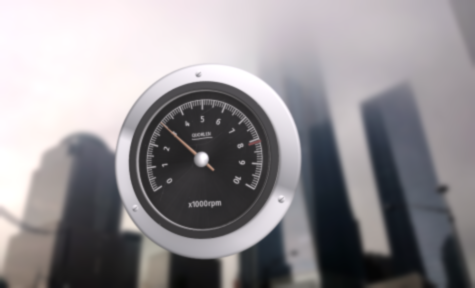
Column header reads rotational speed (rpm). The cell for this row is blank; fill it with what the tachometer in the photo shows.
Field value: 3000 rpm
